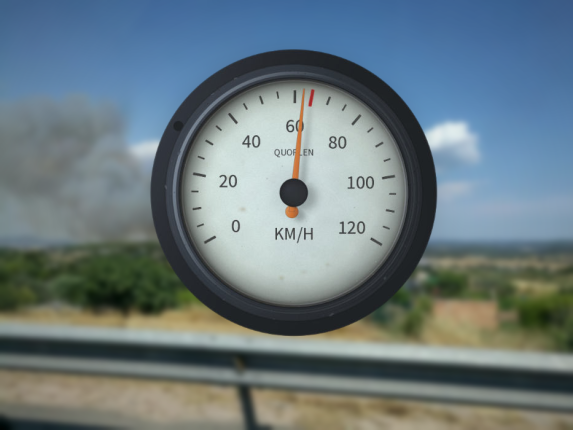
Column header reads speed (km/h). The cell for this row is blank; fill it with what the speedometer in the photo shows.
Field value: 62.5 km/h
